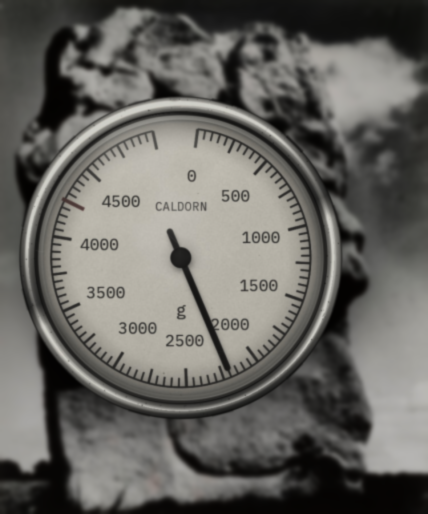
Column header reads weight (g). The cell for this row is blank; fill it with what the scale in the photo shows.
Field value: 2200 g
